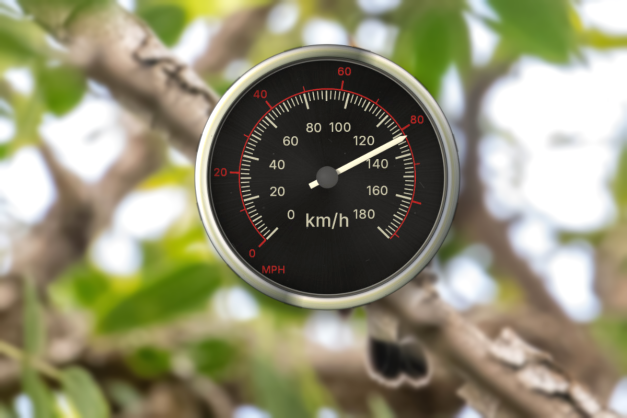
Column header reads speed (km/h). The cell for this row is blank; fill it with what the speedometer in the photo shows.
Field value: 132 km/h
